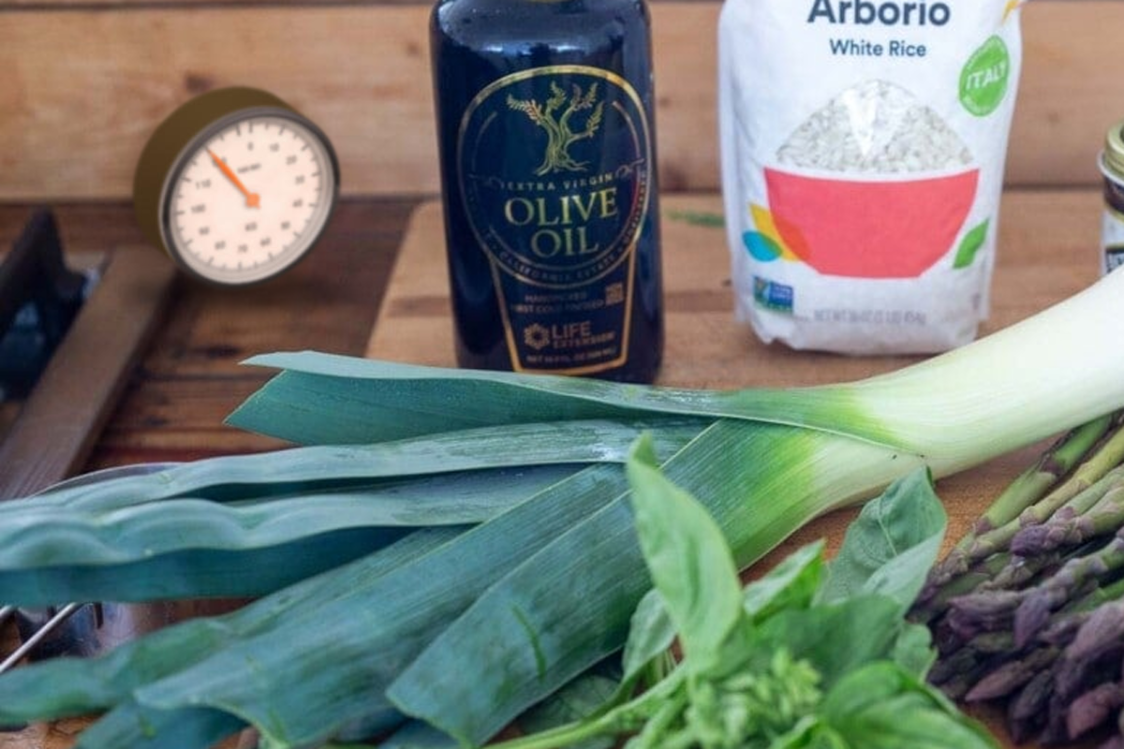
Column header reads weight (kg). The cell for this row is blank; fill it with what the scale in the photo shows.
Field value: 120 kg
